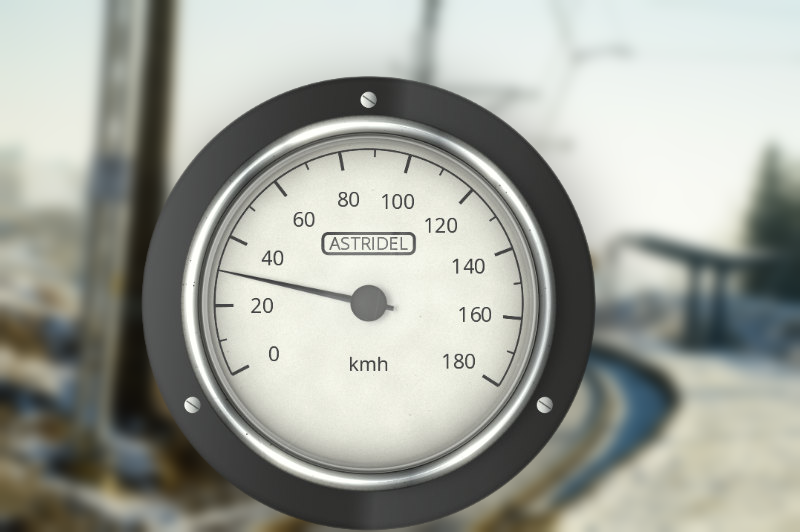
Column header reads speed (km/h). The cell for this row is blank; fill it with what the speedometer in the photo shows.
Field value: 30 km/h
